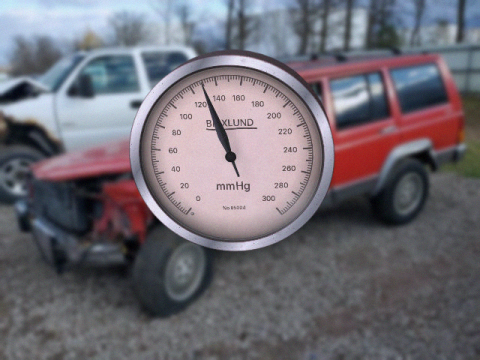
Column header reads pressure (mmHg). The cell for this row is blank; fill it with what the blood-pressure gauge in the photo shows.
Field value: 130 mmHg
